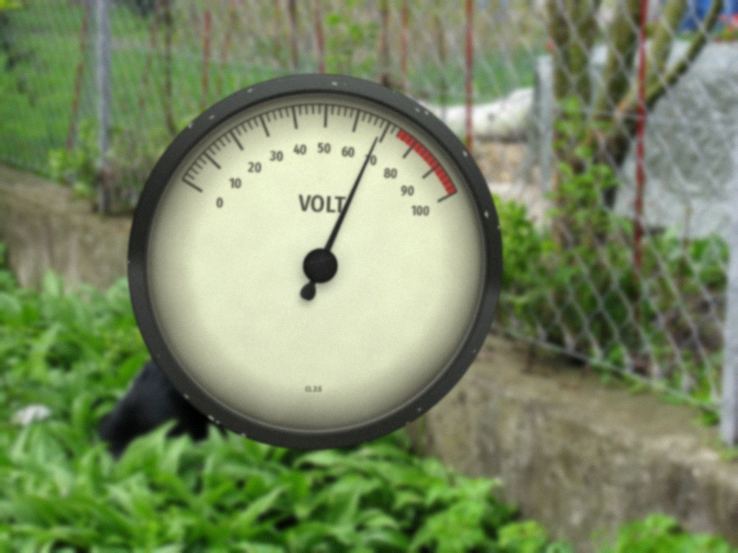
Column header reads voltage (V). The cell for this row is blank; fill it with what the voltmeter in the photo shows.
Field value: 68 V
